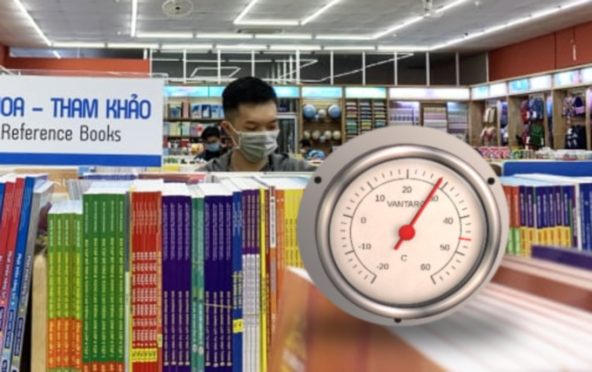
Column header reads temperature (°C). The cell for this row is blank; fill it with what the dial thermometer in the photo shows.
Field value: 28 °C
